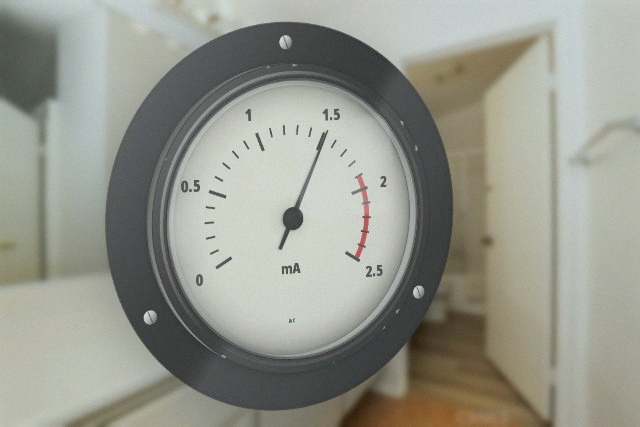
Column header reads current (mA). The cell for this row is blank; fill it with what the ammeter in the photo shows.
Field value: 1.5 mA
